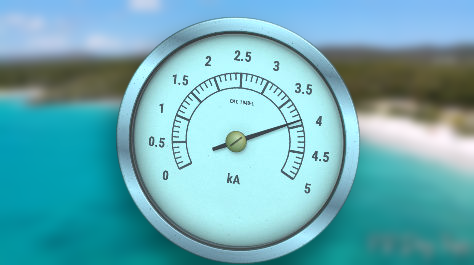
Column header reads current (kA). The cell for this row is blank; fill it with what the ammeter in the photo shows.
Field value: 3.9 kA
